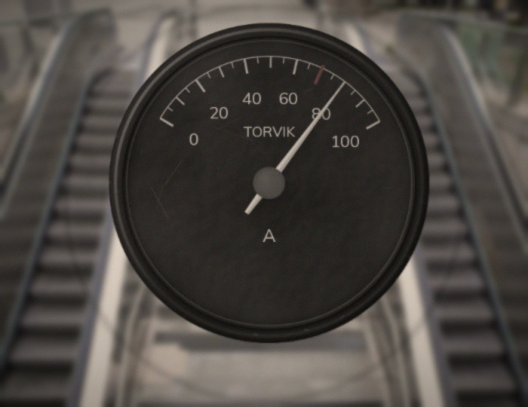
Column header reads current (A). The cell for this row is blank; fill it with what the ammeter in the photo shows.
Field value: 80 A
